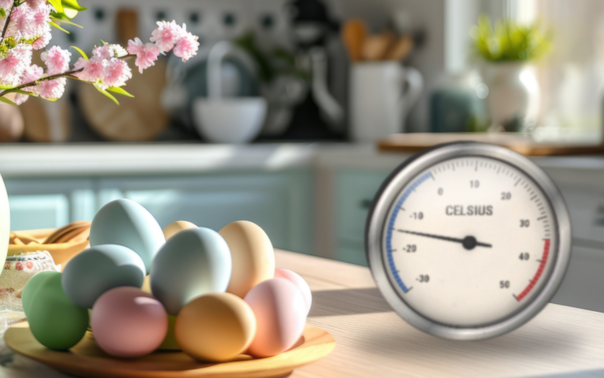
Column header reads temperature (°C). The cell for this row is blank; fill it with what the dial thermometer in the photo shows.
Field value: -15 °C
